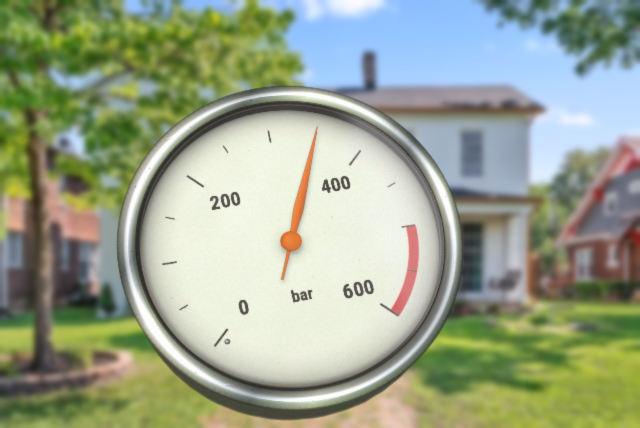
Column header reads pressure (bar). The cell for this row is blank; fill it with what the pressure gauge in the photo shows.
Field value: 350 bar
